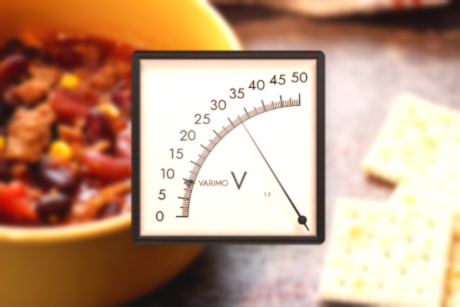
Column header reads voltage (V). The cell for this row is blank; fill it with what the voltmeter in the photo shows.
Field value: 32.5 V
